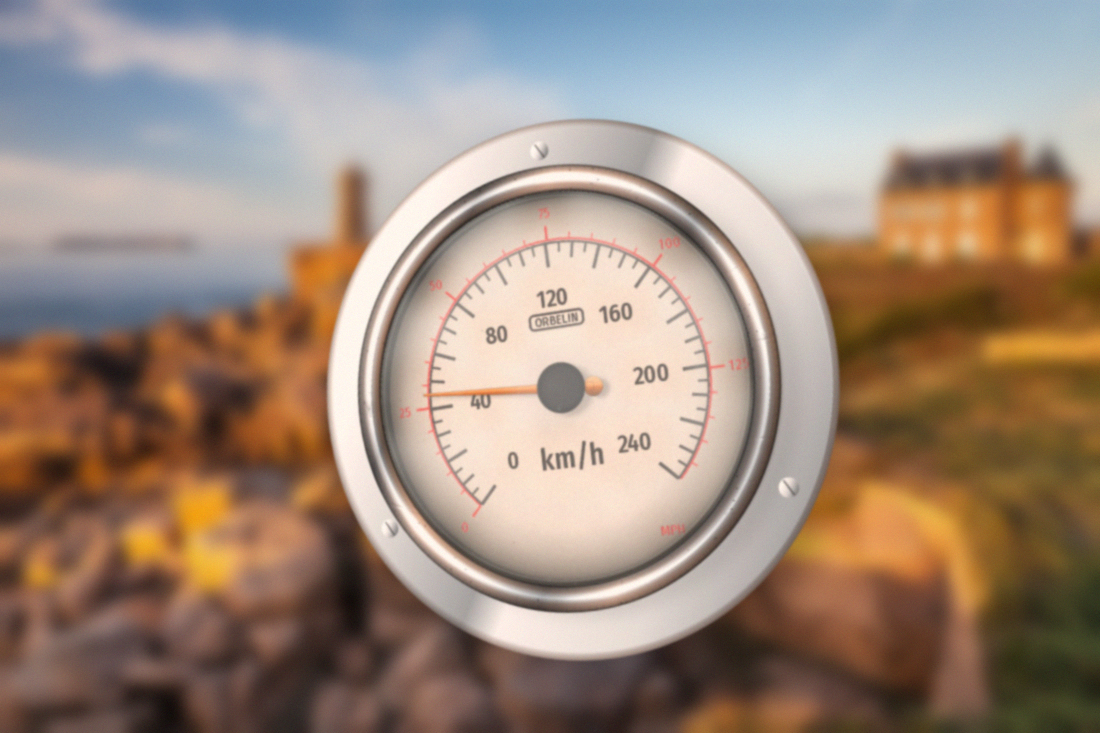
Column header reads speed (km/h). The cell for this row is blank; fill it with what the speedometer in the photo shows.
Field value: 45 km/h
